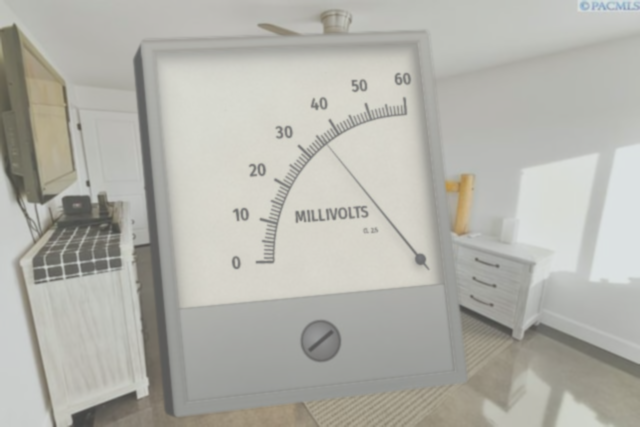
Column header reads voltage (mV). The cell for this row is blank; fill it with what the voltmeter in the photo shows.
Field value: 35 mV
